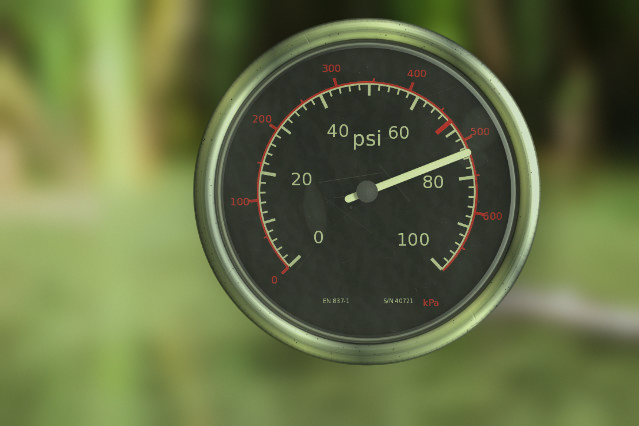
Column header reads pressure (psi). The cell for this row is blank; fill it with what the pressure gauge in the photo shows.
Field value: 75 psi
